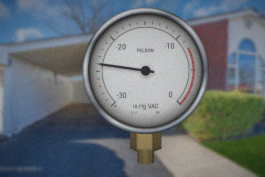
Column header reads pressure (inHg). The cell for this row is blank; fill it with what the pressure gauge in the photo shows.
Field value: -24 inHg
